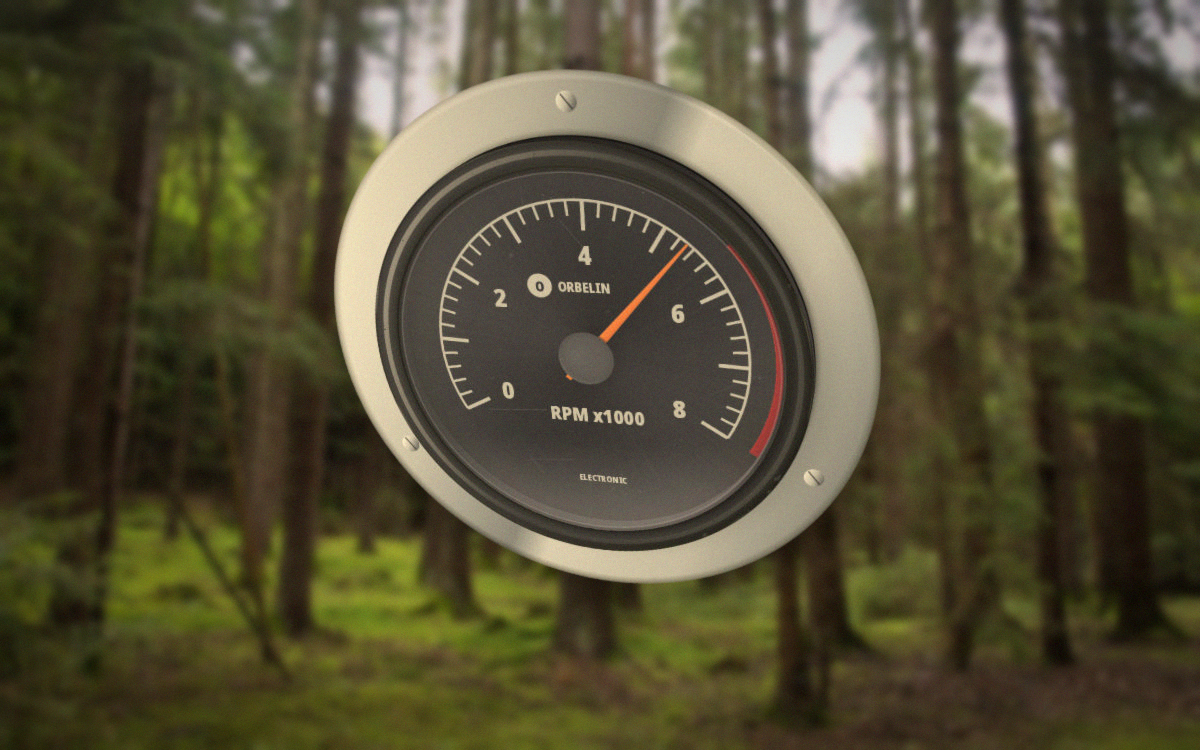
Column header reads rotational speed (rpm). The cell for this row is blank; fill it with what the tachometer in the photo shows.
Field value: 5300 rpm
